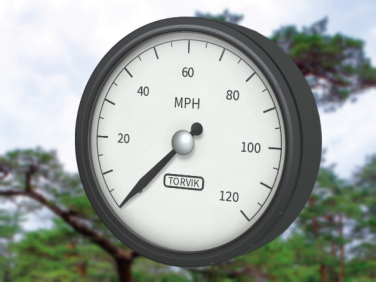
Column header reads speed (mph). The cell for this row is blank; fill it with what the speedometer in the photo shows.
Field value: 0 mph
